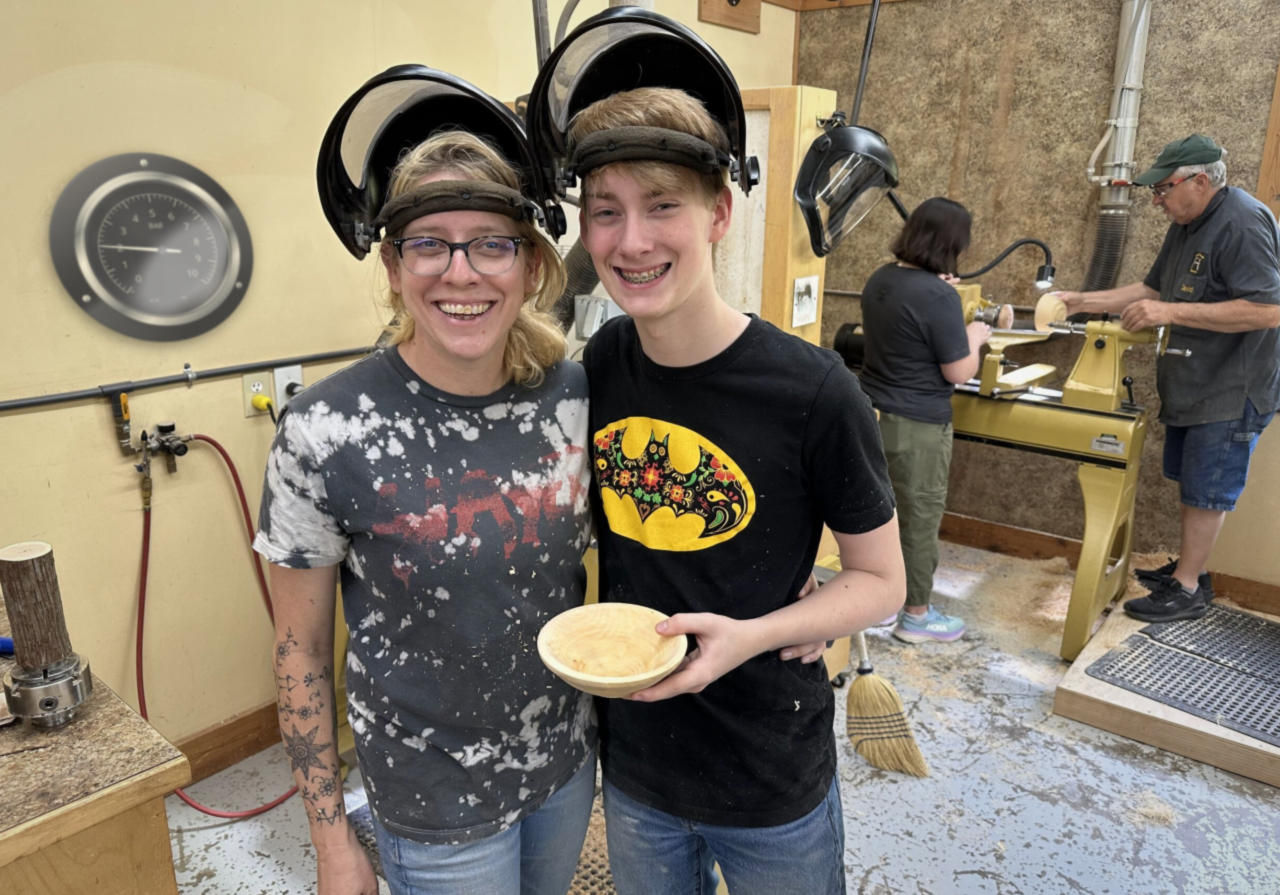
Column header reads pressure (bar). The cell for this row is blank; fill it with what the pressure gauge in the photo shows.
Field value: 2 bar
